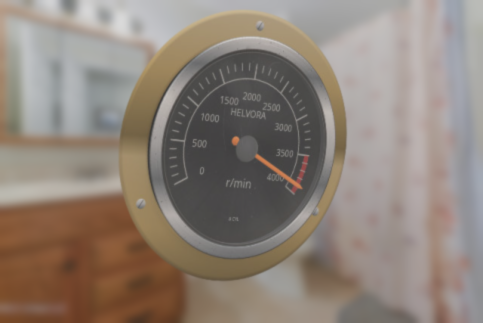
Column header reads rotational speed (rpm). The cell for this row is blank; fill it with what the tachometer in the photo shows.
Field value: 3900 rpm
